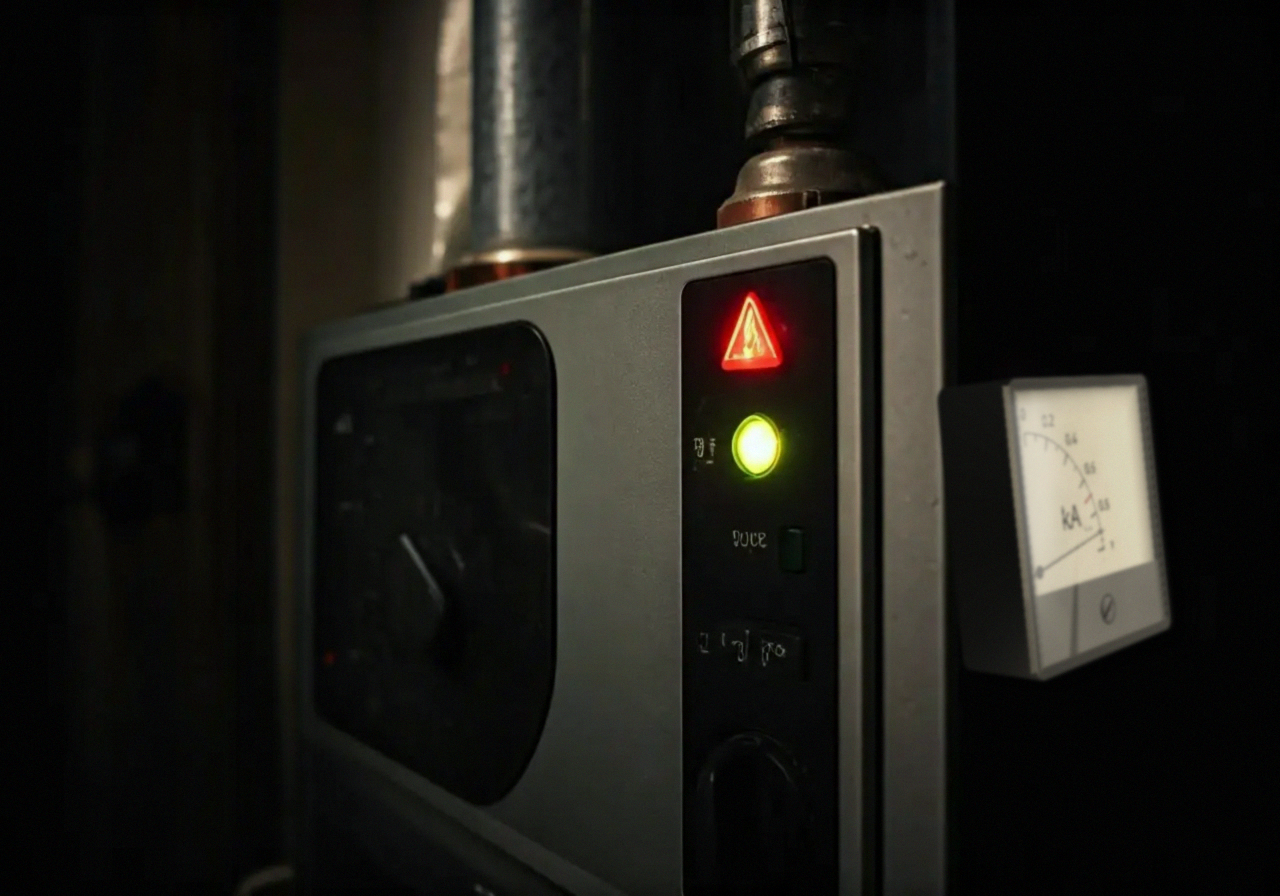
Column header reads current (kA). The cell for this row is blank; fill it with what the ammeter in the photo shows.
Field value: 0.9 kA
